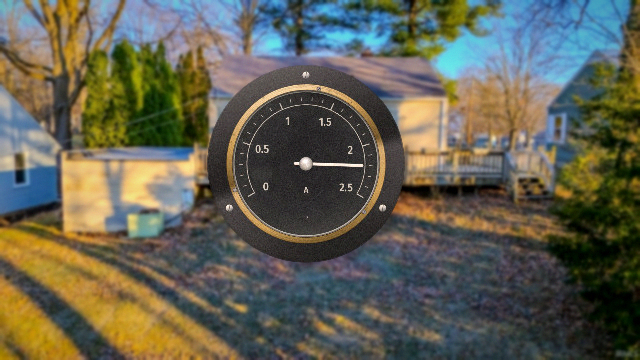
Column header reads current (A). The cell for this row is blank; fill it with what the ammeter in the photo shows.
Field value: 2.2 A
